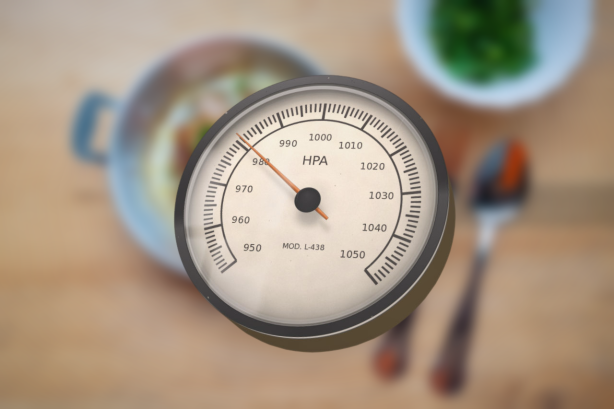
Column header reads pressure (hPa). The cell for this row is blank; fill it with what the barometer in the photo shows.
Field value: 981 hPa
